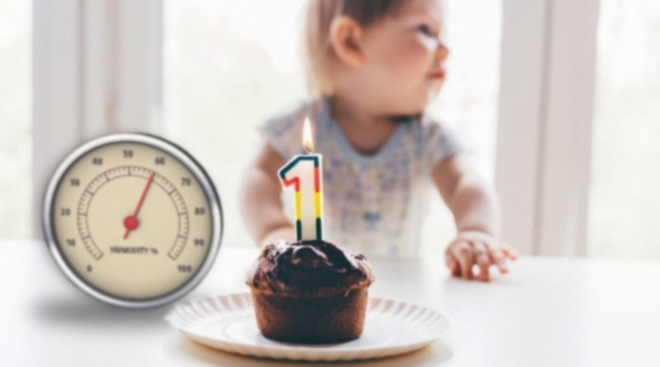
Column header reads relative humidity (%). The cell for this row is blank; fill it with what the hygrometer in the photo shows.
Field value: 60 %
